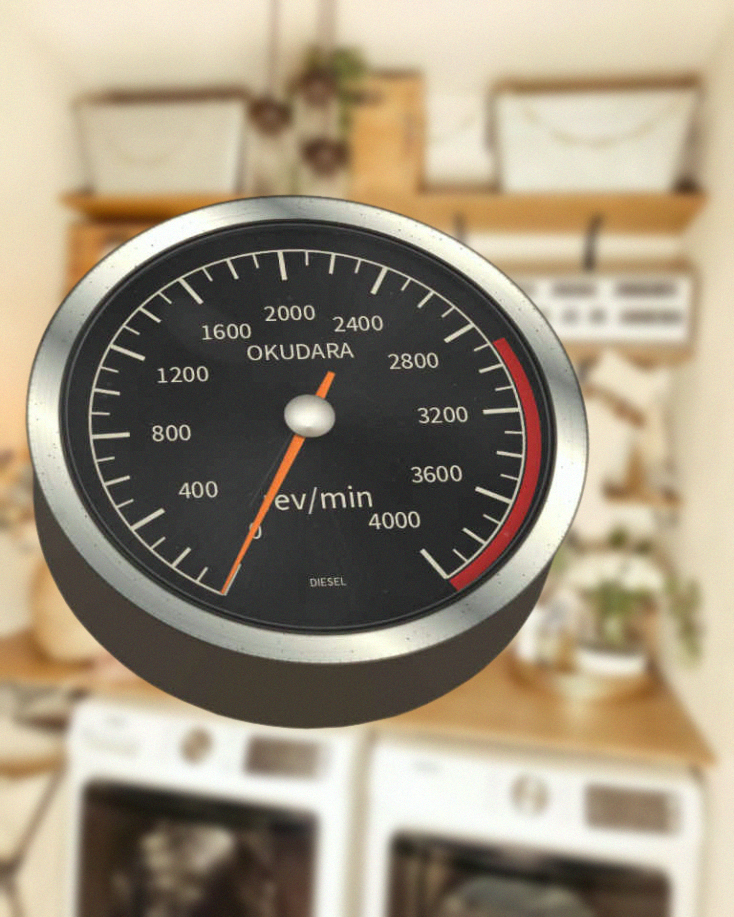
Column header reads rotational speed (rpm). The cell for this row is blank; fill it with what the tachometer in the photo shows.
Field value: 0 rpm
